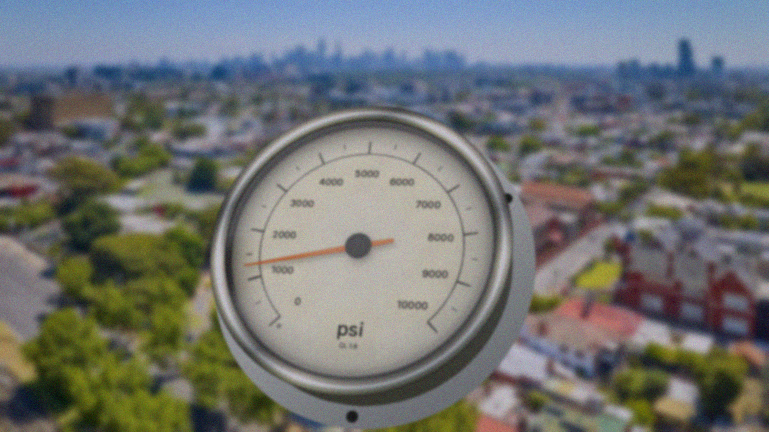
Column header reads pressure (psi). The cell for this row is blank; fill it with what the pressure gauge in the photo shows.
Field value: 1250 psi
